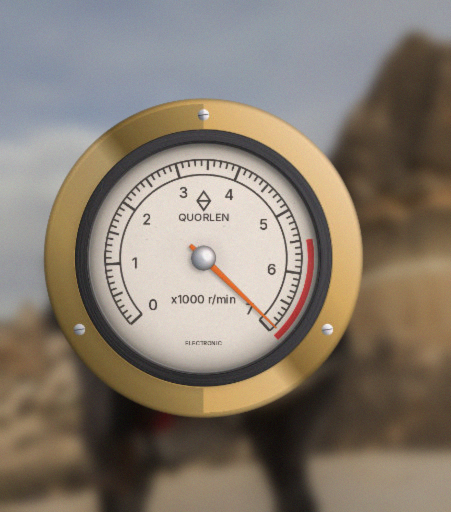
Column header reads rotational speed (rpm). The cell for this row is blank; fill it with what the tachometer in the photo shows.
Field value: 6900 rpm
